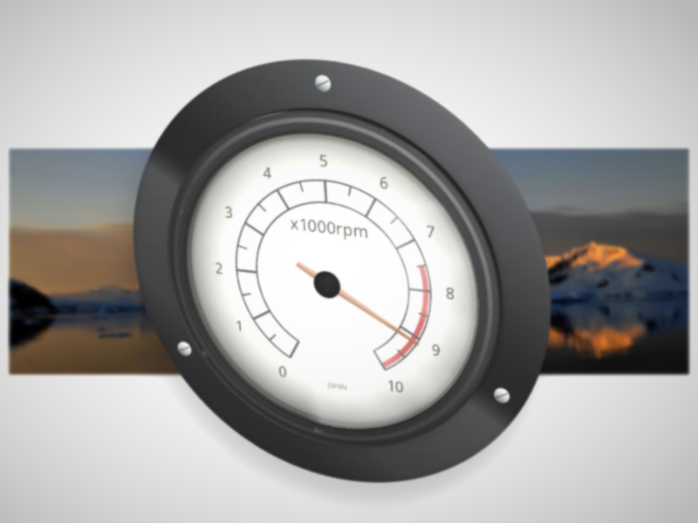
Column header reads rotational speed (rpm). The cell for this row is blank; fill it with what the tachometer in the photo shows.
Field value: 9000 rpm
